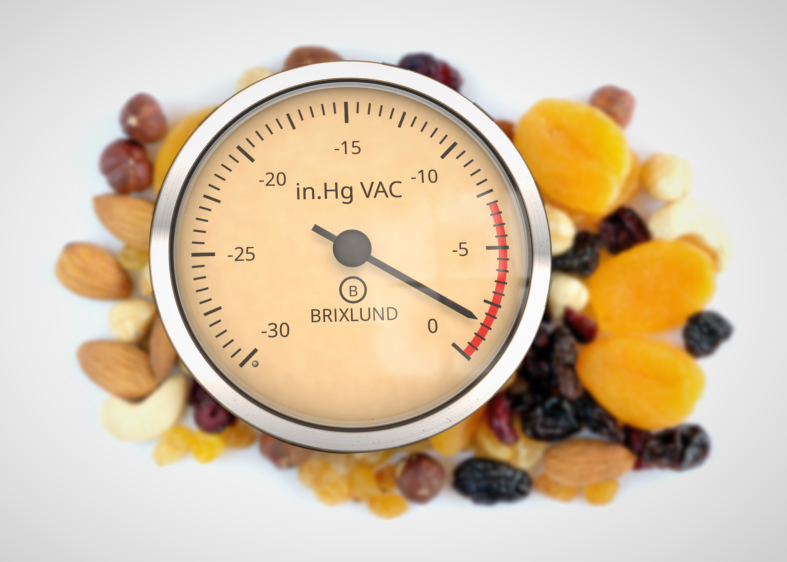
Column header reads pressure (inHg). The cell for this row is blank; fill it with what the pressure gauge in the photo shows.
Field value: -1.5 inHg
